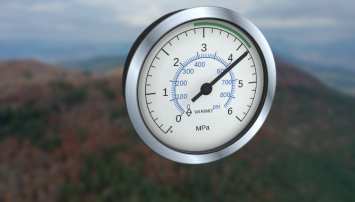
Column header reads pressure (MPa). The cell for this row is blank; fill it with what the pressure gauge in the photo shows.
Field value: 4.2 MPa
